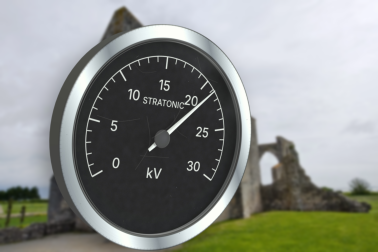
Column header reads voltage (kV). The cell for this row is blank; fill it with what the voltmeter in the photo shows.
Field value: 21 kV
